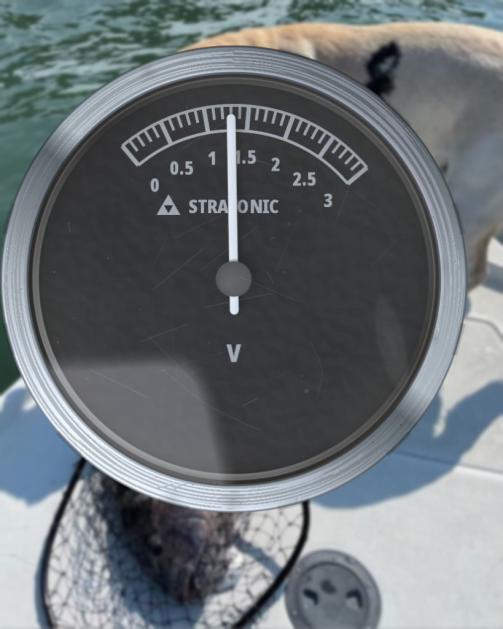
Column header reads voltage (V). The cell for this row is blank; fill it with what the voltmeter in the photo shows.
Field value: 1.3 V
